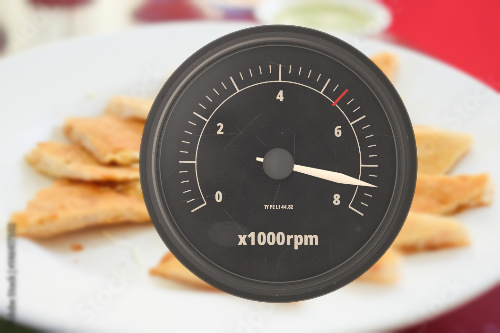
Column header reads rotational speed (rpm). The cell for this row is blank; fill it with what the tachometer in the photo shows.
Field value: 7400 rpm
